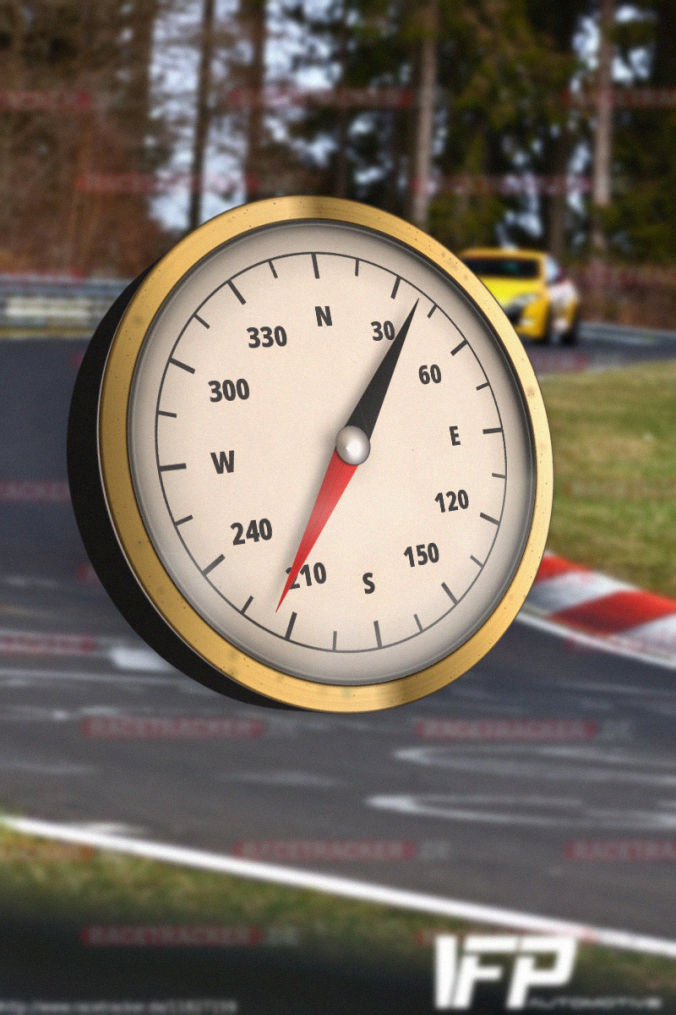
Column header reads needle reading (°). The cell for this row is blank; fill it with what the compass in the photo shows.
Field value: 217.5 °
